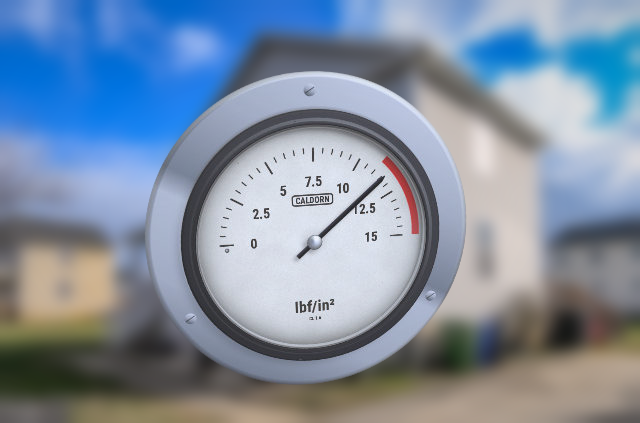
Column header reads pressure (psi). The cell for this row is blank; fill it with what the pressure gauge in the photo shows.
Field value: 11.5 psi
